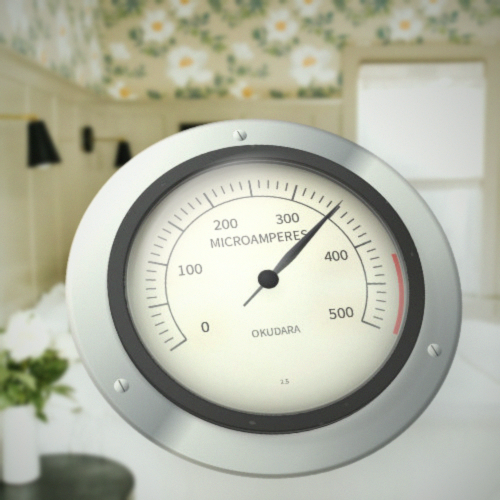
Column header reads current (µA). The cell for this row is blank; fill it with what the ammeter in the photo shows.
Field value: 350 µA
